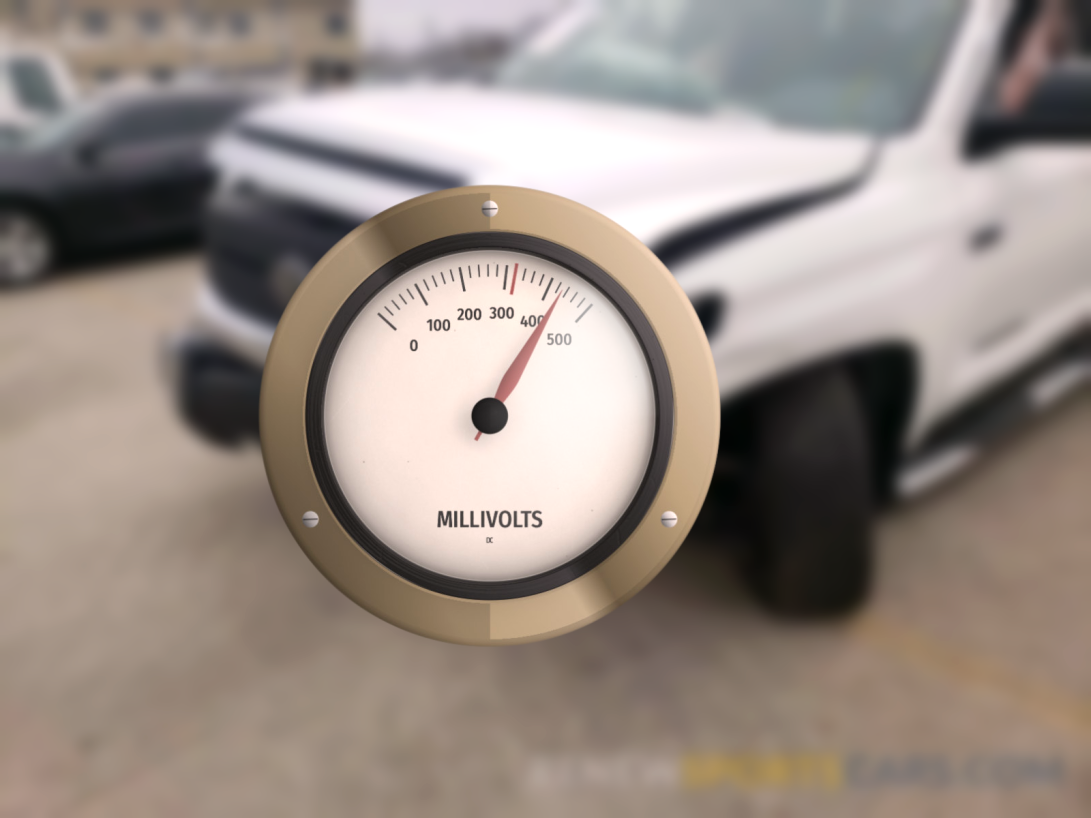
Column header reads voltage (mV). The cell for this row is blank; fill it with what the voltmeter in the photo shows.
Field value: 430 mV
